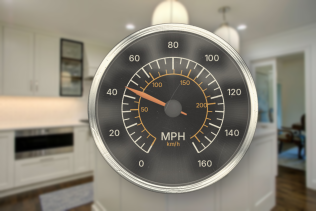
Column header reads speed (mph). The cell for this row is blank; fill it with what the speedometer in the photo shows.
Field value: 45 mph
